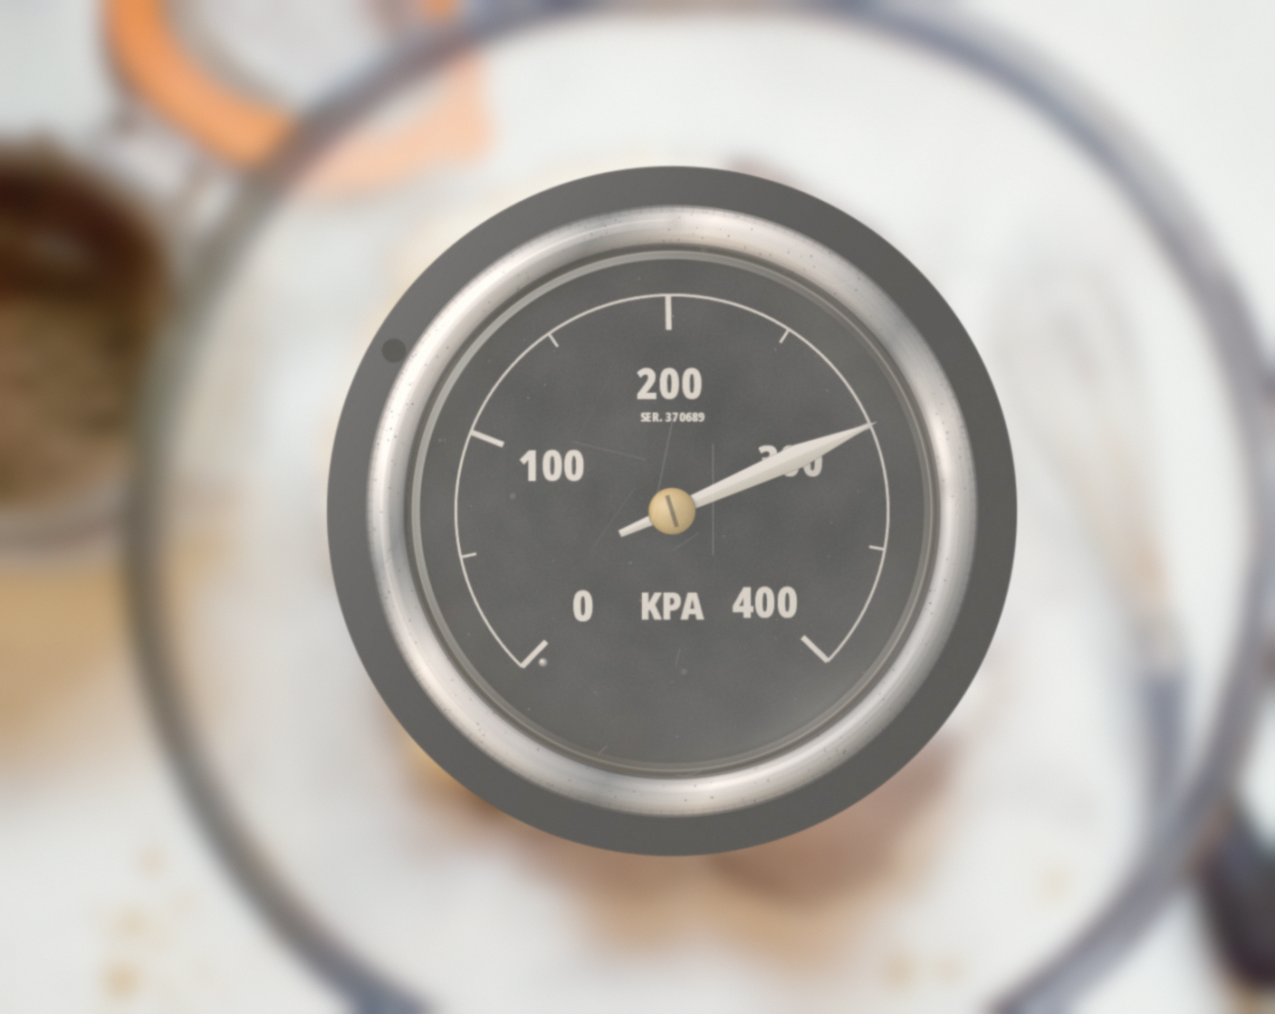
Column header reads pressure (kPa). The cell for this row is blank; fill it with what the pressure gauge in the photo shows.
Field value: 300 kPa
